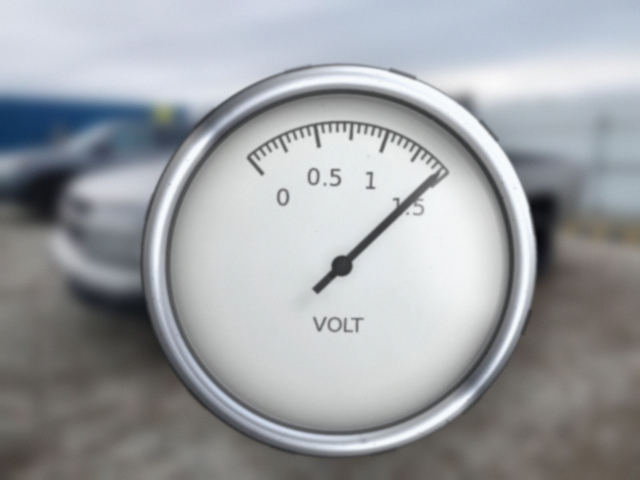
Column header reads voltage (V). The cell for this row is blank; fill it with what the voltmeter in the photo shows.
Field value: 1.45 V
